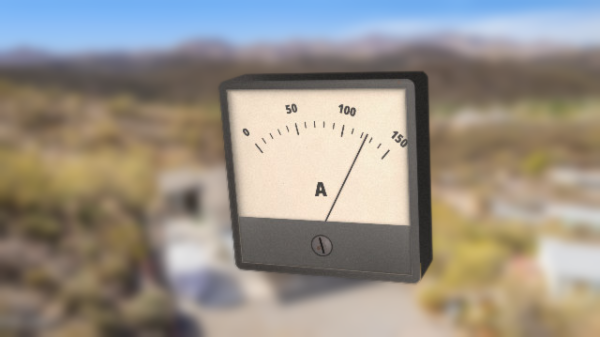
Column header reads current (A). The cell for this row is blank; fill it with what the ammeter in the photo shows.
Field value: 125 A
